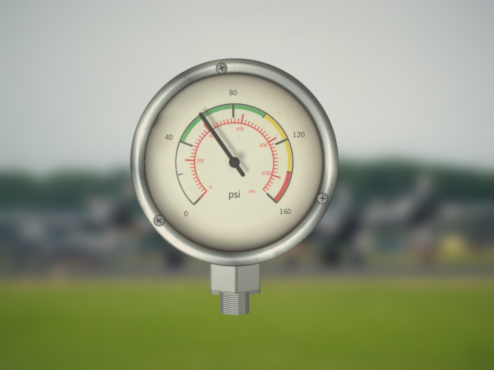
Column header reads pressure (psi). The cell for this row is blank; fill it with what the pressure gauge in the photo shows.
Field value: 60 psi
